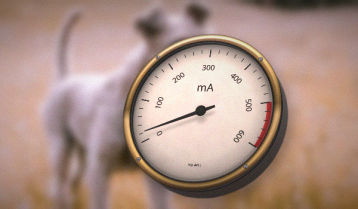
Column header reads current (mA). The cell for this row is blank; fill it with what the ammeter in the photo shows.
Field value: 20 mA
